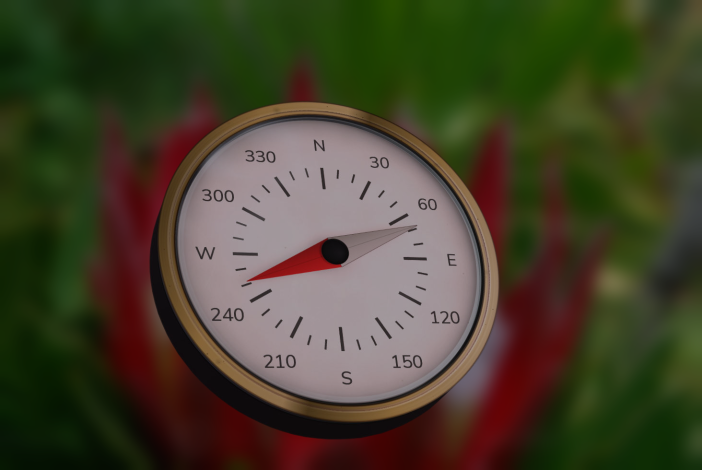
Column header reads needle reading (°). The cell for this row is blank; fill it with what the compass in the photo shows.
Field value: 250 °
